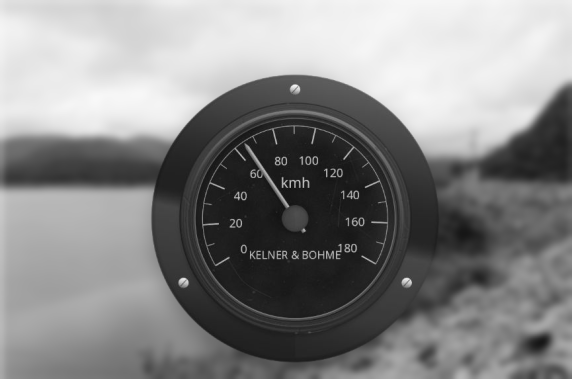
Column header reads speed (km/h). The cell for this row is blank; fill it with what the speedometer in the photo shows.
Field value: 65 km/h
